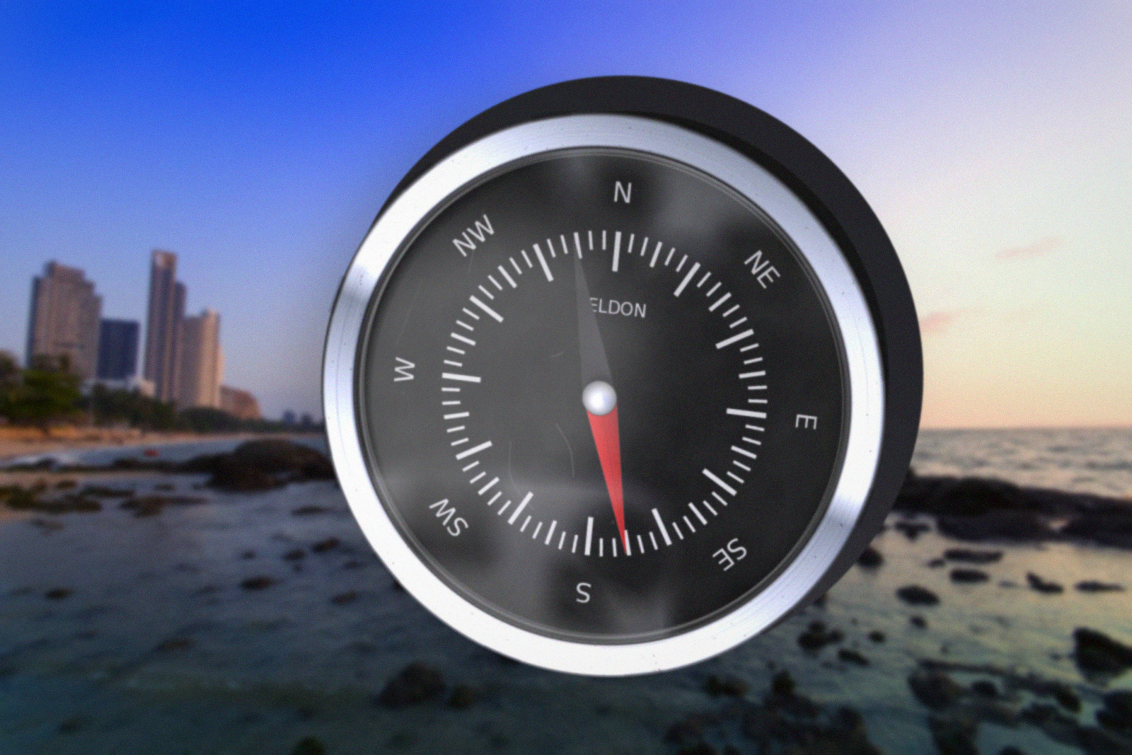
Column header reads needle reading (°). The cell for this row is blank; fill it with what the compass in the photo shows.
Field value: 165 °
